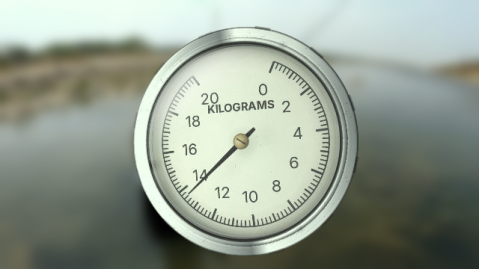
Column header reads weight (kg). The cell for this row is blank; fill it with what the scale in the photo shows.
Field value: 13.6 kg
